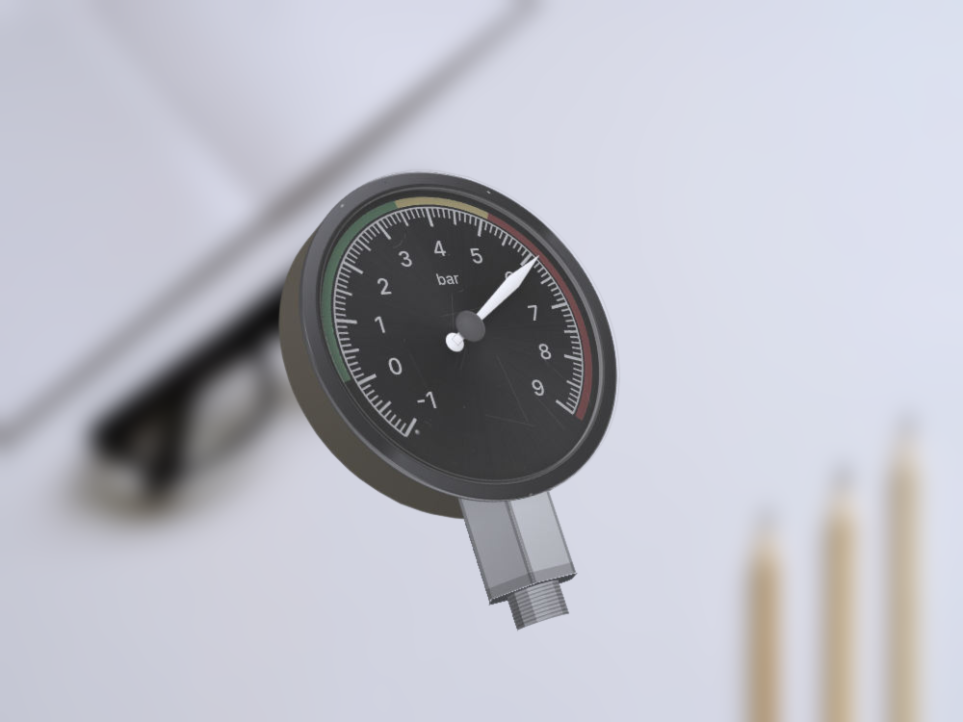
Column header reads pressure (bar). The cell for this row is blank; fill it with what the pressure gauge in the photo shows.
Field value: 6.1 bar
